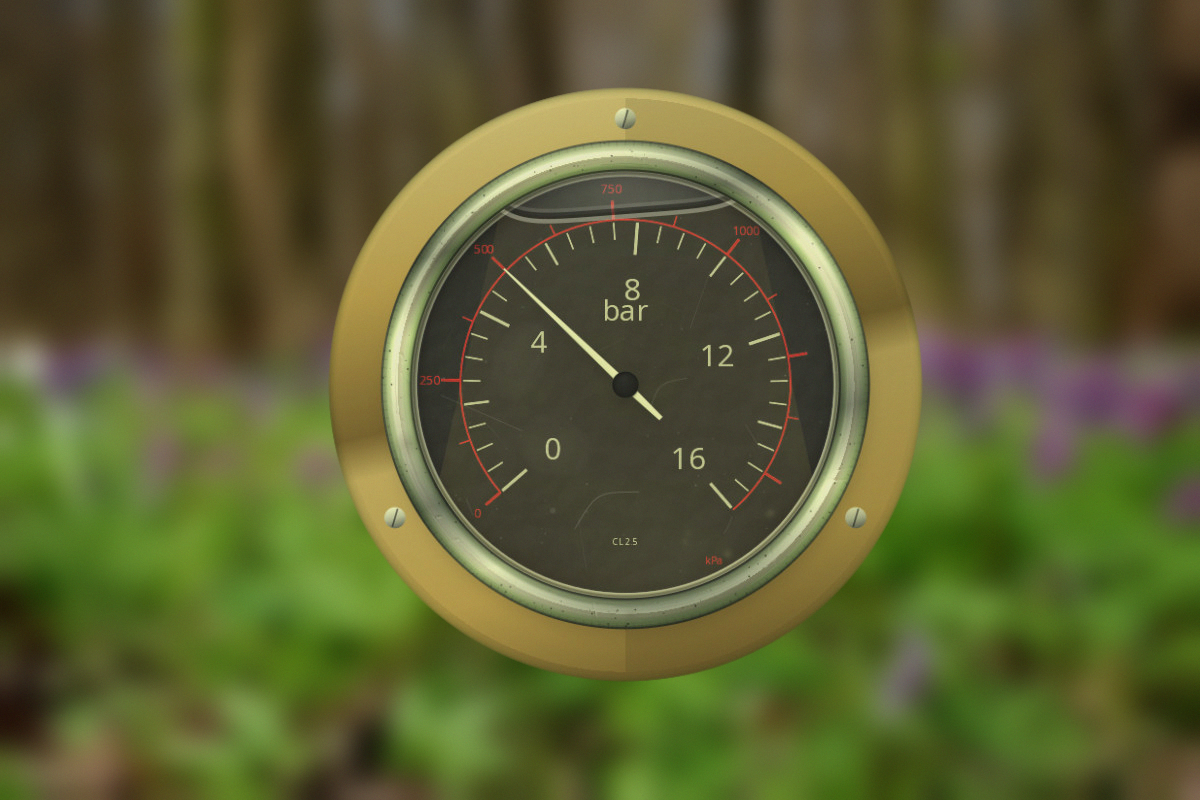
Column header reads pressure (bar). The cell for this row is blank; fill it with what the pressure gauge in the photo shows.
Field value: 5 bar
